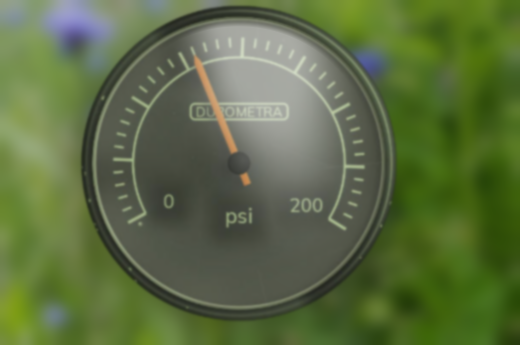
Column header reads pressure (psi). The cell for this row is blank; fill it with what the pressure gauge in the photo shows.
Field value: 80 psi
